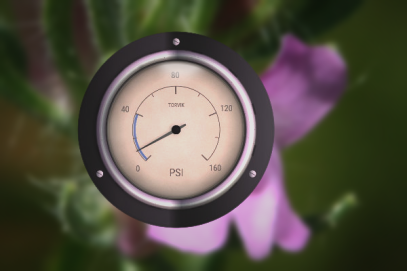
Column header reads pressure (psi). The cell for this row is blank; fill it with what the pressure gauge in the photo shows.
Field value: 10 psi
